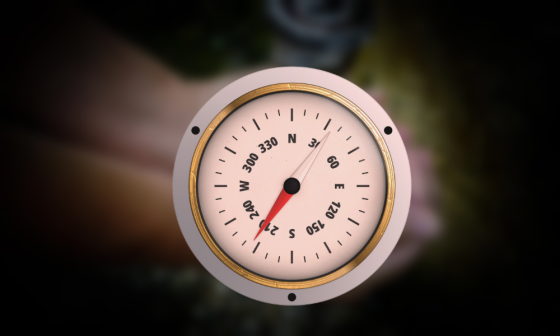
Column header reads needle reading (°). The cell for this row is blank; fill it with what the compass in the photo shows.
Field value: 215 °
